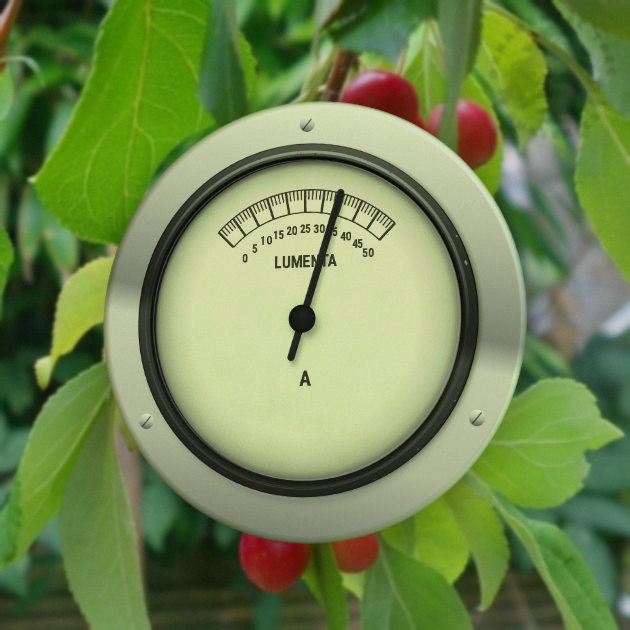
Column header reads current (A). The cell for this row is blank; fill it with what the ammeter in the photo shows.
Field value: 35 A
